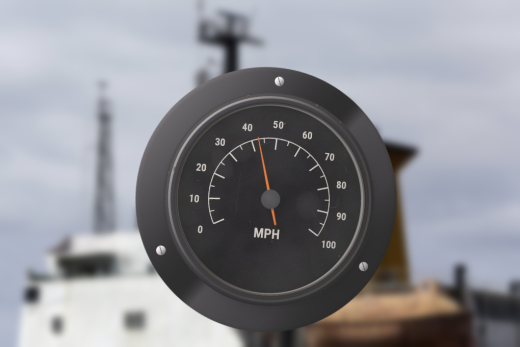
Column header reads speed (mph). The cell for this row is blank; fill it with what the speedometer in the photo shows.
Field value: 42.5 mph
